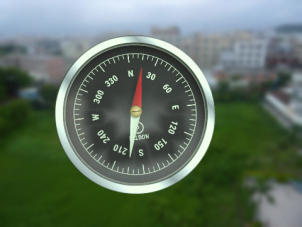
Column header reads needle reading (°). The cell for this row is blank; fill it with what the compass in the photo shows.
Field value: 15 °
